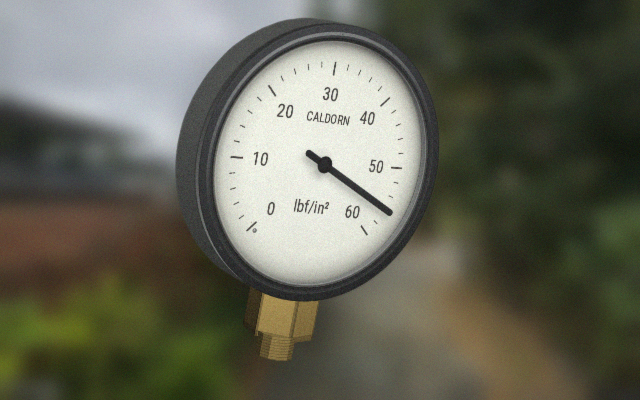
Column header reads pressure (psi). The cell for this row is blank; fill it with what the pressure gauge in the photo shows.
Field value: 56 psi
